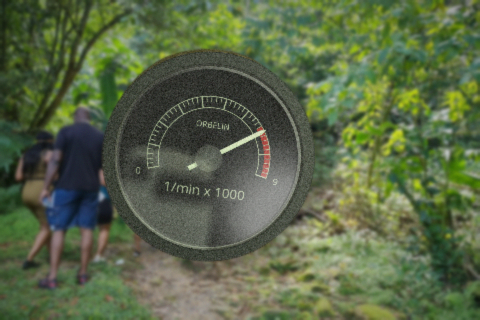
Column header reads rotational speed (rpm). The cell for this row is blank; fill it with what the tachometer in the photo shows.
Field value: 7000 rpm
